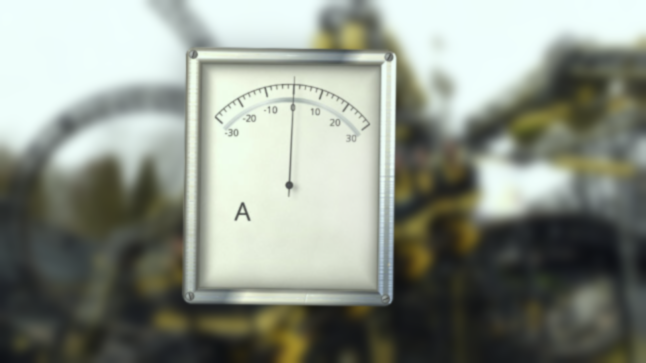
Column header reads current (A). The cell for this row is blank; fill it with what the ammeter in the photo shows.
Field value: 0 A
